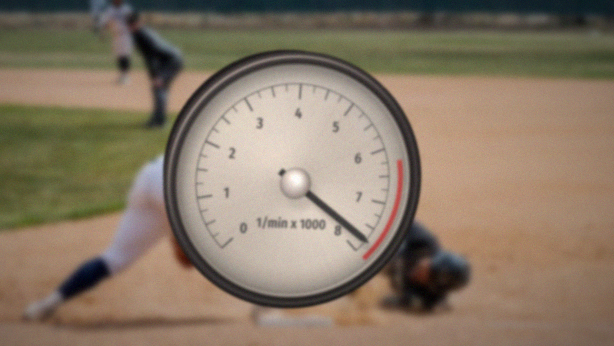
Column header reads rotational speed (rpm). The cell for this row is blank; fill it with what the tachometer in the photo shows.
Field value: 7750 rpm
